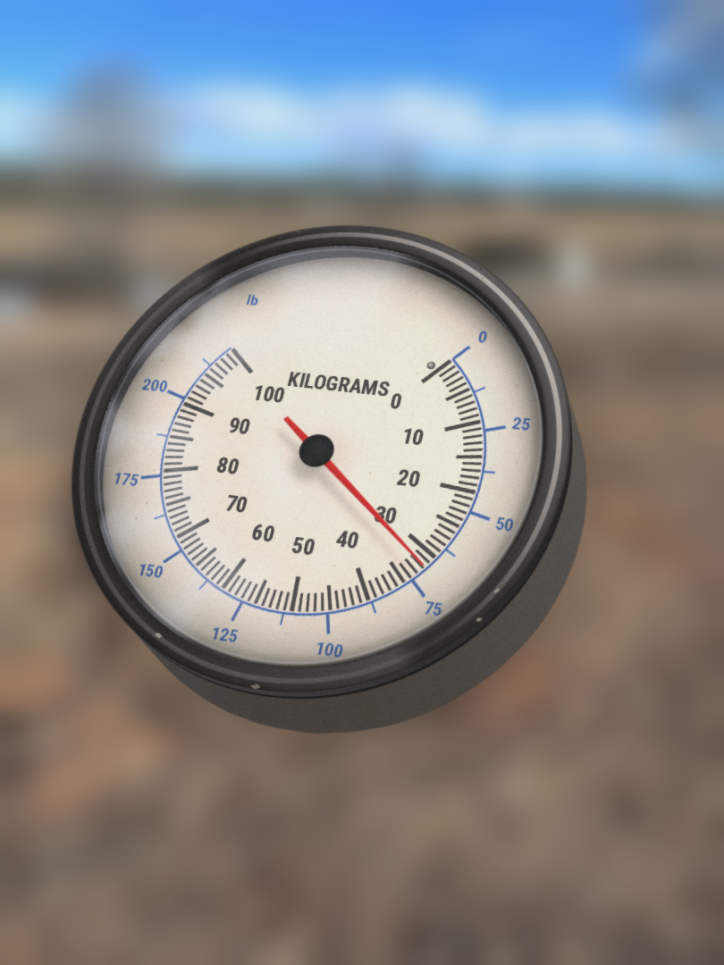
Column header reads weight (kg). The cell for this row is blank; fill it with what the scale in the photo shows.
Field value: 32 kg
